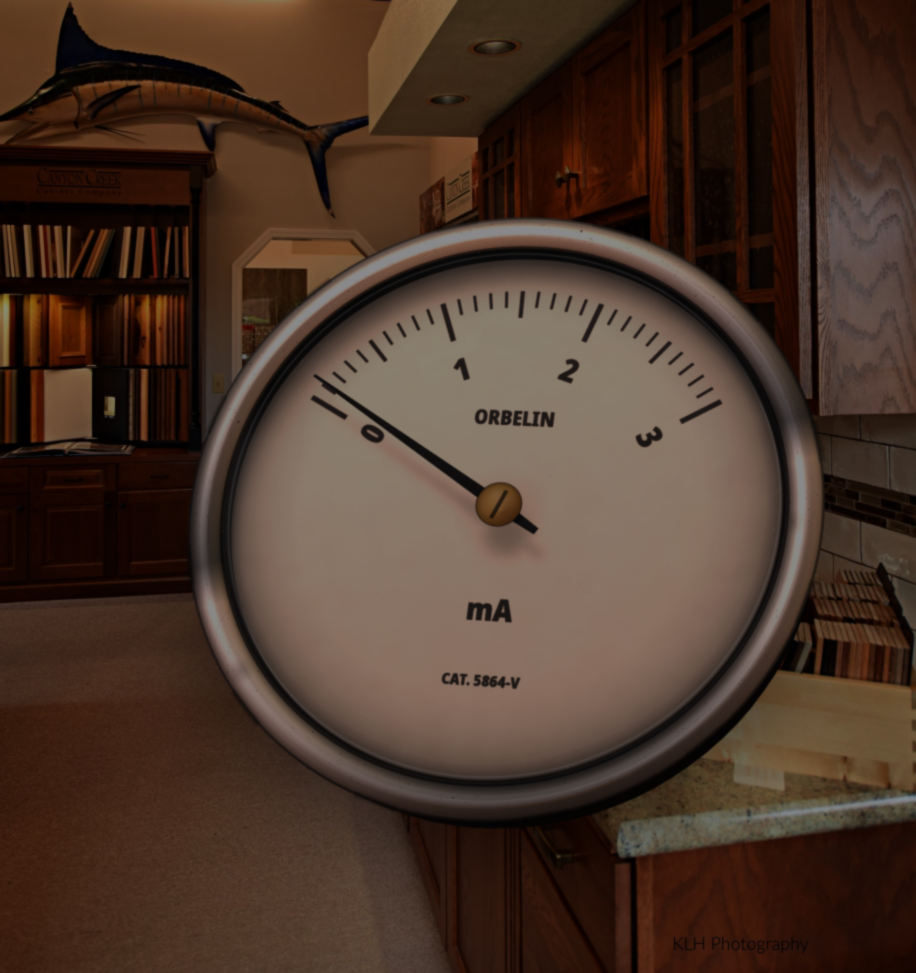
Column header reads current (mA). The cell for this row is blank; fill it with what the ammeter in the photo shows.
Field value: 0.1 mA
